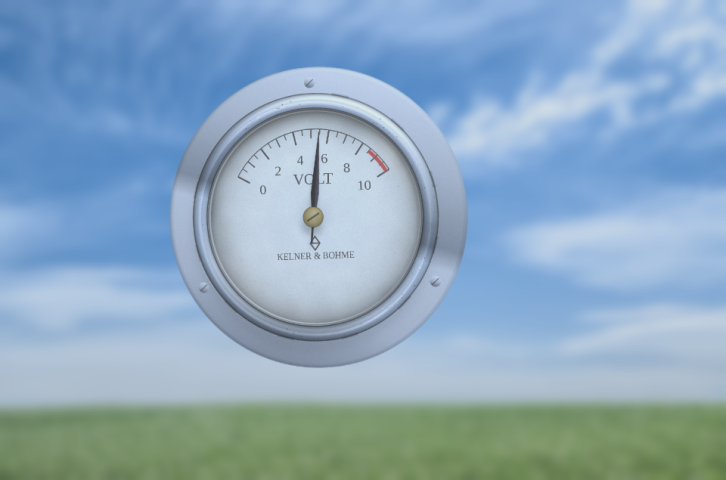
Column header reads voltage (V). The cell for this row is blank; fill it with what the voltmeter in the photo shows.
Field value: 5.5 V
